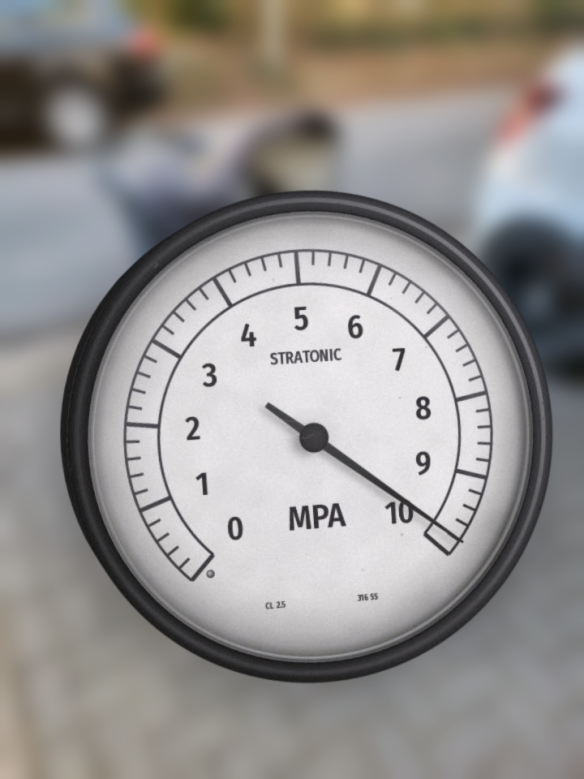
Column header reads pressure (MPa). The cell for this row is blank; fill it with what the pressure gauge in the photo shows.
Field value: 9.8 MPa
